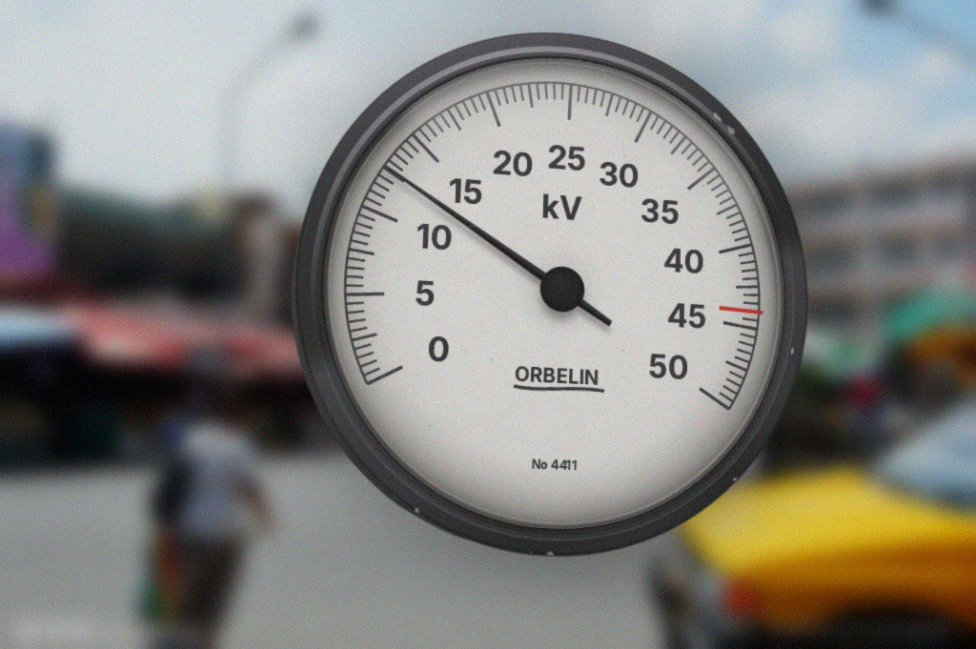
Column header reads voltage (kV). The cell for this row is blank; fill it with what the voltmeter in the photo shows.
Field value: 12.5 kV
